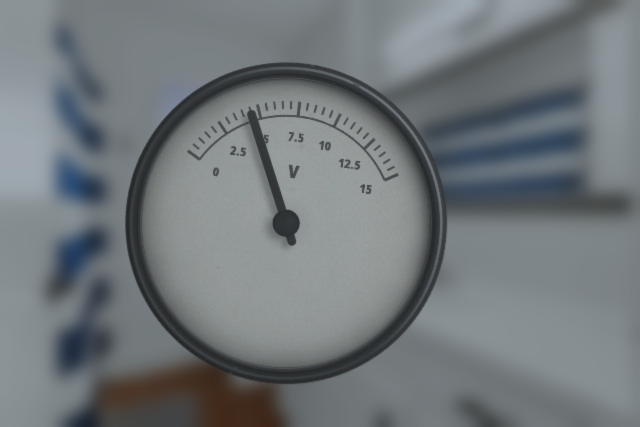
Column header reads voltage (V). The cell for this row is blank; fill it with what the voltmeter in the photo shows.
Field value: 4.5 V
